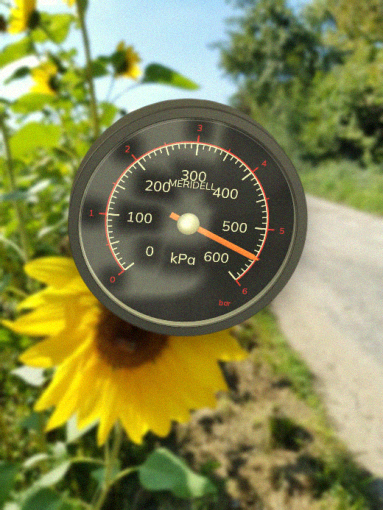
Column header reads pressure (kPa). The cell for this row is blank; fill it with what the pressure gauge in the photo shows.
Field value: 550 kPa
